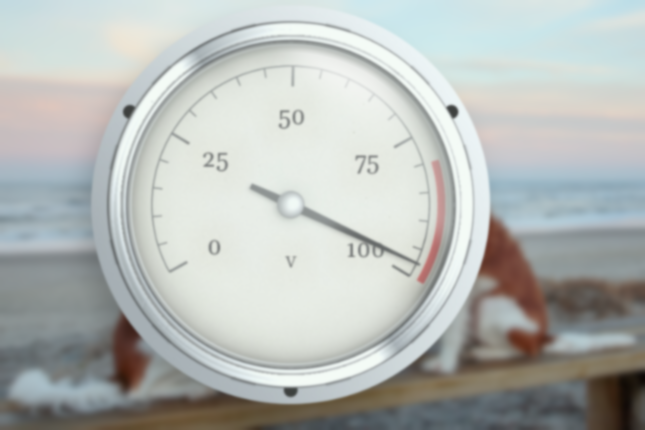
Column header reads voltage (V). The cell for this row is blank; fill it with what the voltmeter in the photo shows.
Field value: 97.5 V
